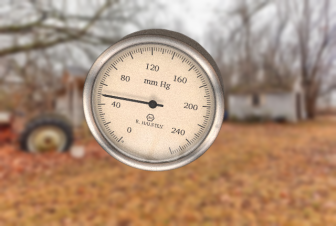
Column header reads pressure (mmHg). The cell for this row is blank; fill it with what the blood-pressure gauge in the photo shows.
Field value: 50 mmHg
